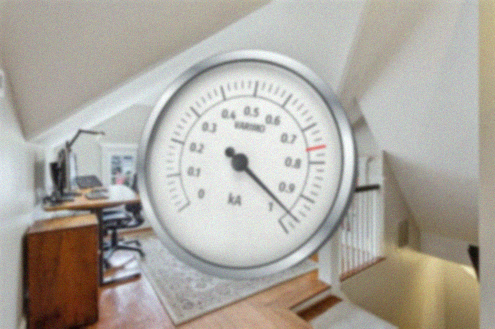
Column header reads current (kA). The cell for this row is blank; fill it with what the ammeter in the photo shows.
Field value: 0.96 kA
